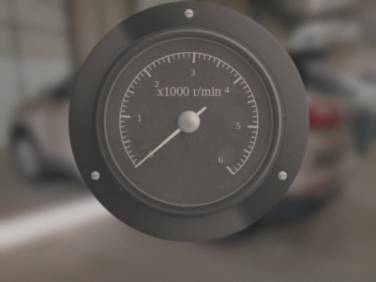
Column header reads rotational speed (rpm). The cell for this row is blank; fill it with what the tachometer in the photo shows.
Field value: 0 rpm
